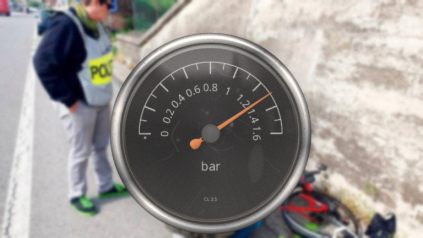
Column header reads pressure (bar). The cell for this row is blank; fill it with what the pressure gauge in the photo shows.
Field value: 1.3 bar
